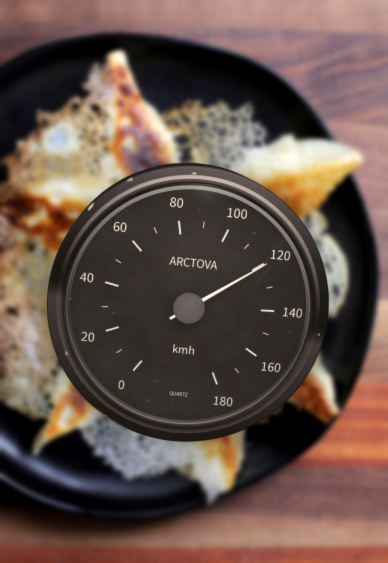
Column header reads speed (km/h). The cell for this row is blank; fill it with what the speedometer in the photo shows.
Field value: 120 km/h
